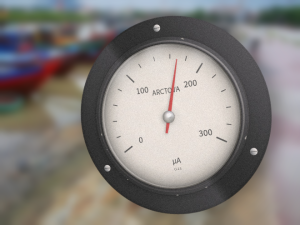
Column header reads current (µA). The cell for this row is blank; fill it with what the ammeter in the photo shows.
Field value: 170 µA
